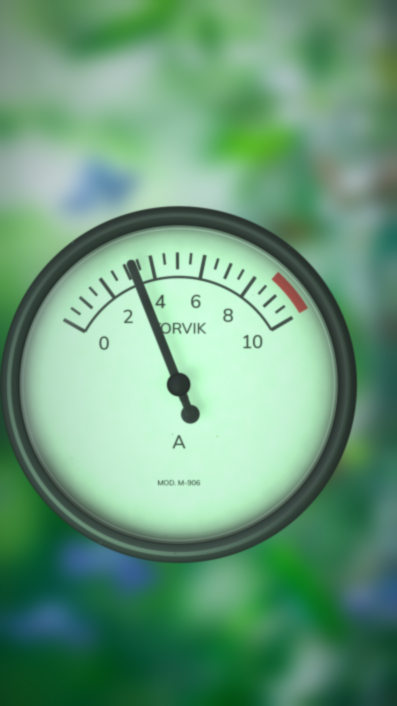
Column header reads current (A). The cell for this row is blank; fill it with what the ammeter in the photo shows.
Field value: 3.25 A
